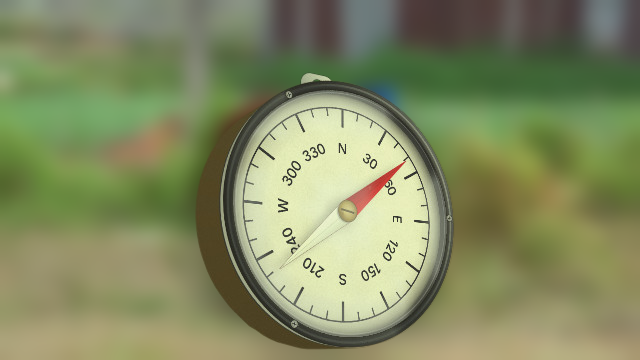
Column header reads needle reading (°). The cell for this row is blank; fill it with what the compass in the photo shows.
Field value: 50 °
